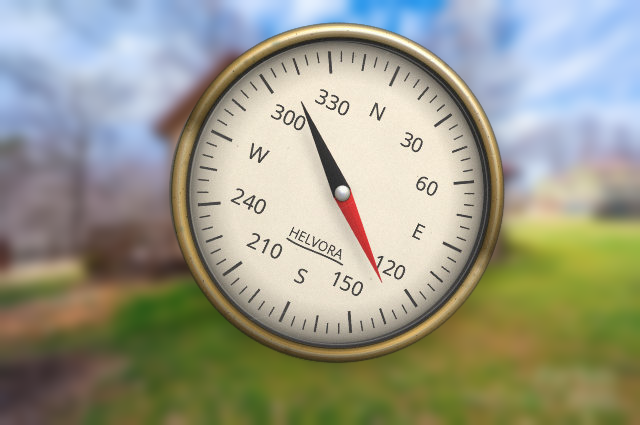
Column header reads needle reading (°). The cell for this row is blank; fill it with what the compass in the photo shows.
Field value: 130 °
